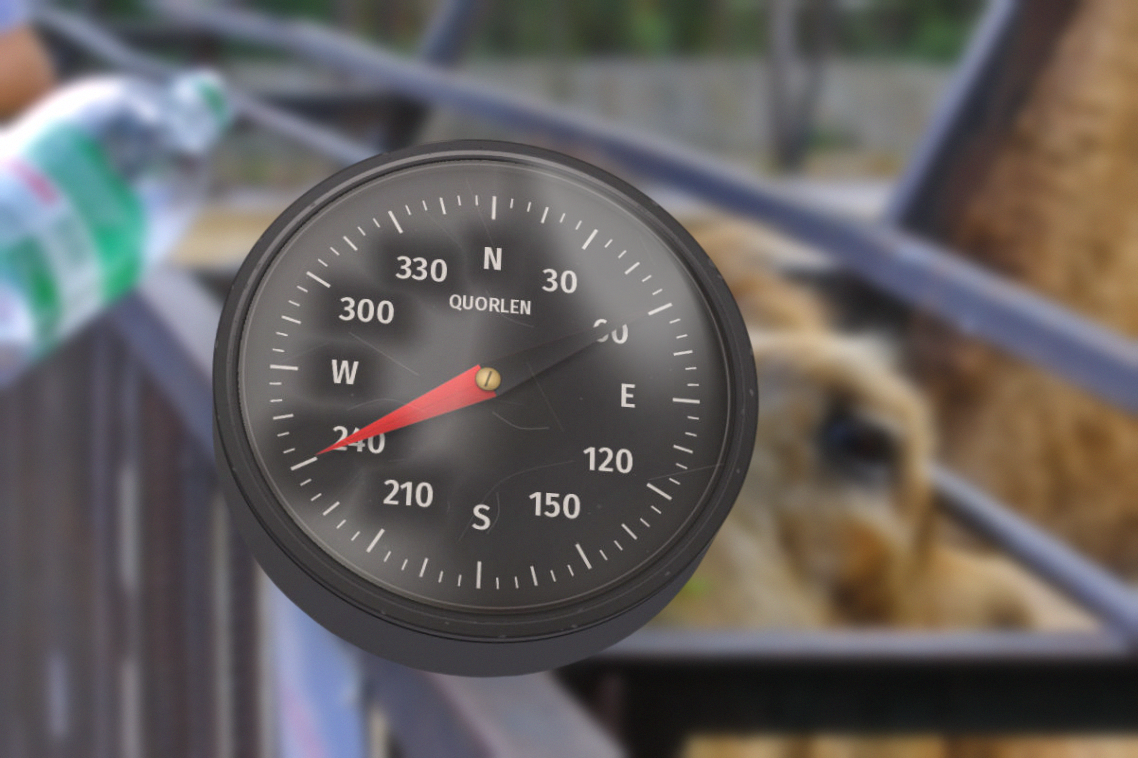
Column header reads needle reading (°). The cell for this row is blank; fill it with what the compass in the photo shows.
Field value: 240 °
